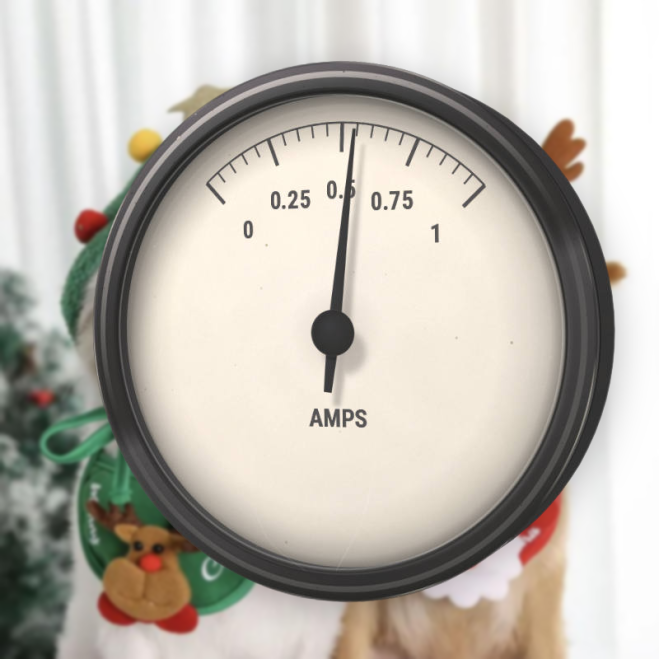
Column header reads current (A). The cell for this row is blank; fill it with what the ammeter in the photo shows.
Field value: 0.55 A
